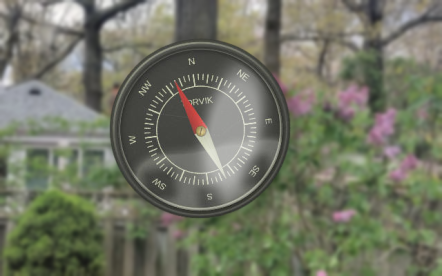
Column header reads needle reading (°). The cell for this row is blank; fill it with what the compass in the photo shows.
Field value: 340 °
